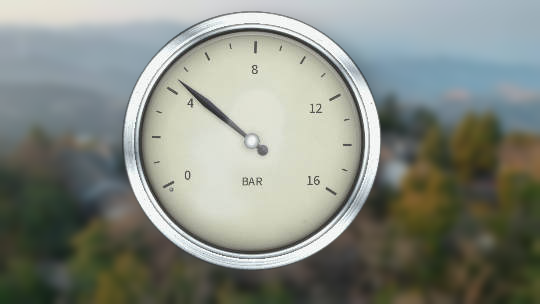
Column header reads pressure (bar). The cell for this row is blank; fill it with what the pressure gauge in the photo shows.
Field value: 4.5 bar
